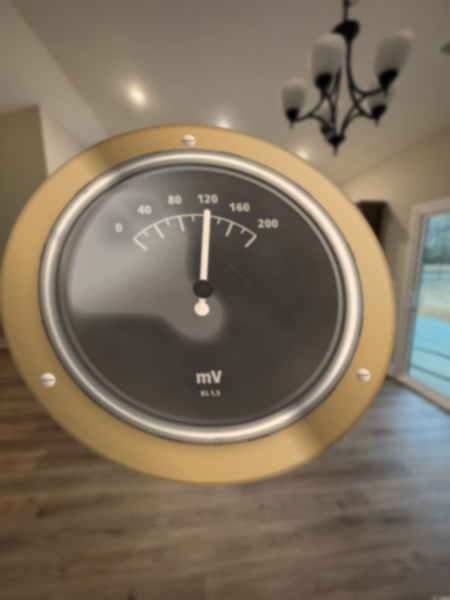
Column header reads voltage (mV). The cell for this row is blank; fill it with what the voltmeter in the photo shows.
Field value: 120 mV
